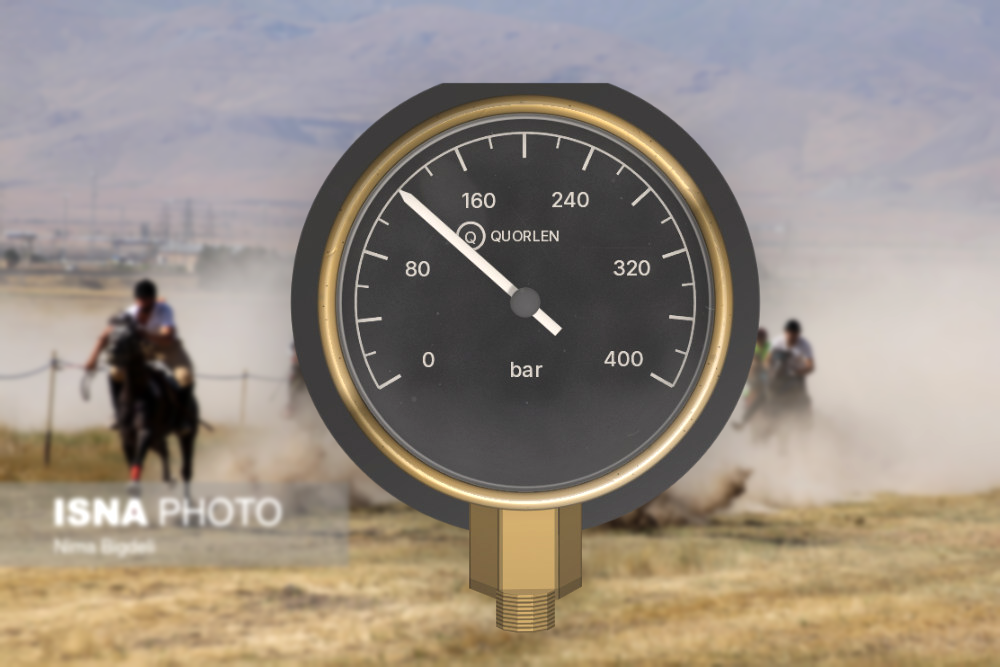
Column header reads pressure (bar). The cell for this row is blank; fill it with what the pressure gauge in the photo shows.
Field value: 120 bar
